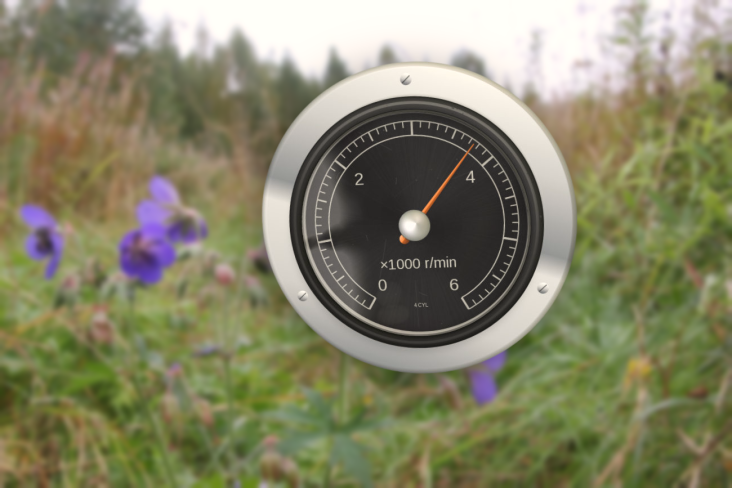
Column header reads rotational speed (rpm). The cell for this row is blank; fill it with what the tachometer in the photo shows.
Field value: 3750 rpm
